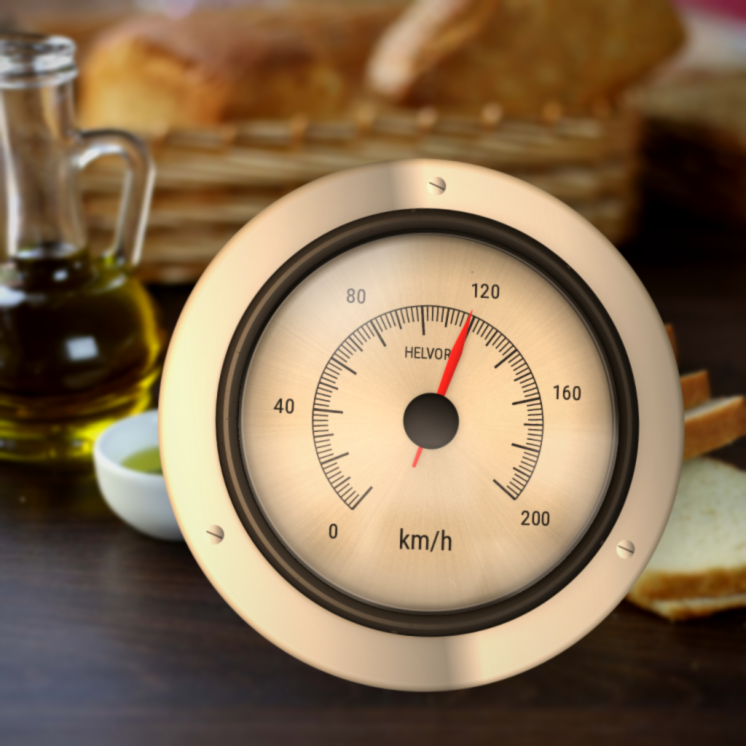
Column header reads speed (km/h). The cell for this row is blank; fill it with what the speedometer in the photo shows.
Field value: 118 km/h
